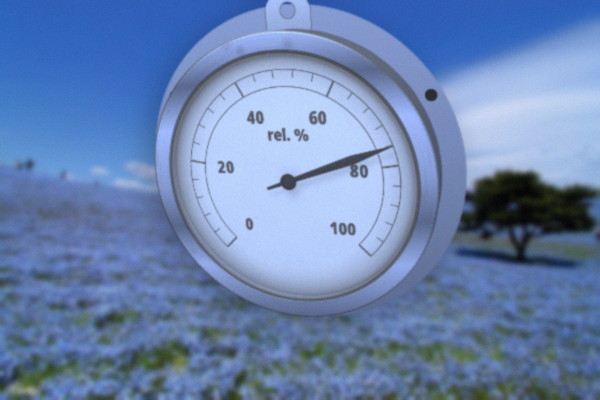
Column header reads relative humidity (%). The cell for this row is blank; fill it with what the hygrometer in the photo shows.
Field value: 76 %
